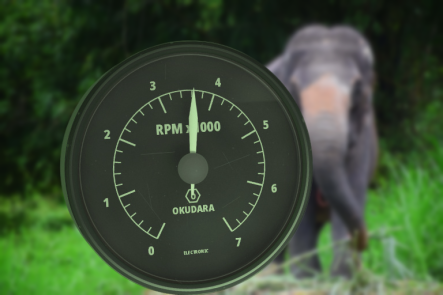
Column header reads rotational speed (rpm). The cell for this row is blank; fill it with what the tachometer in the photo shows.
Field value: 3600 rpm
